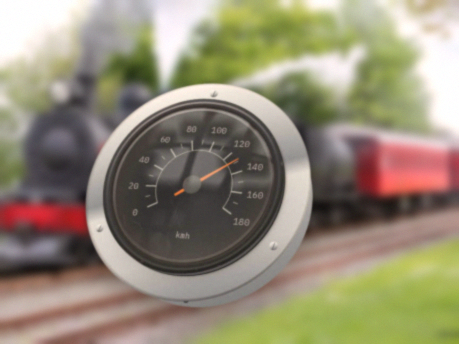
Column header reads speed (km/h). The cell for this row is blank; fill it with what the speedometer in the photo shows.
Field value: 130 km/h
